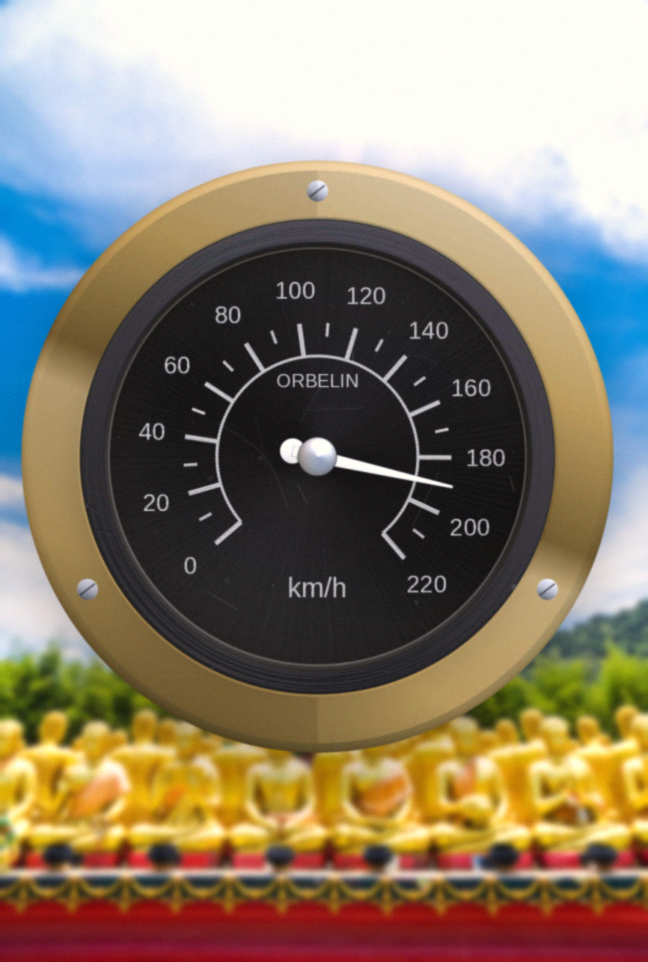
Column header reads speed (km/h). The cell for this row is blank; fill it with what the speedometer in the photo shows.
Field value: 190 km/h
